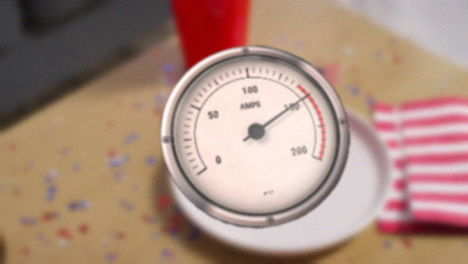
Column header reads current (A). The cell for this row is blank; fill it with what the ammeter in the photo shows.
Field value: 150 A
